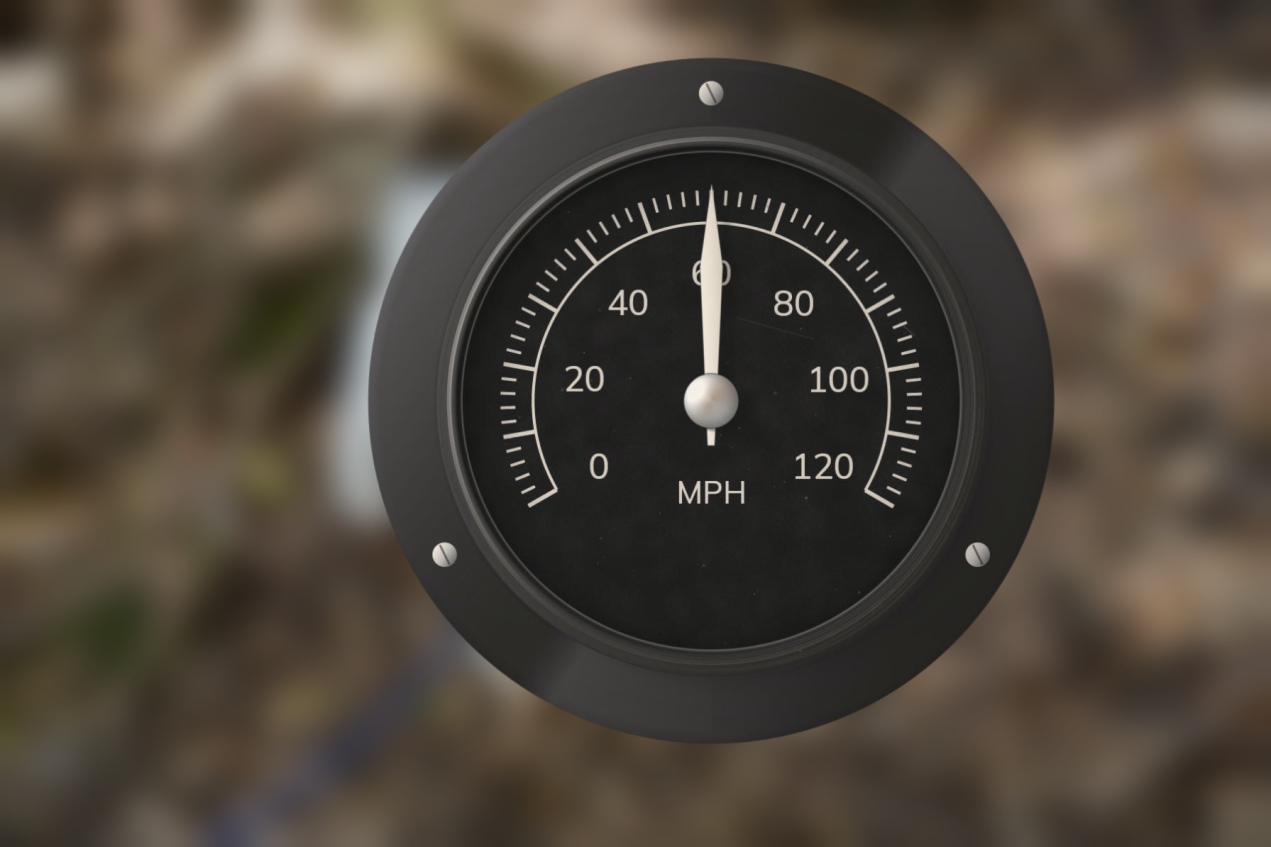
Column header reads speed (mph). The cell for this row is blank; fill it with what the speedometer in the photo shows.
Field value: 60 mph
